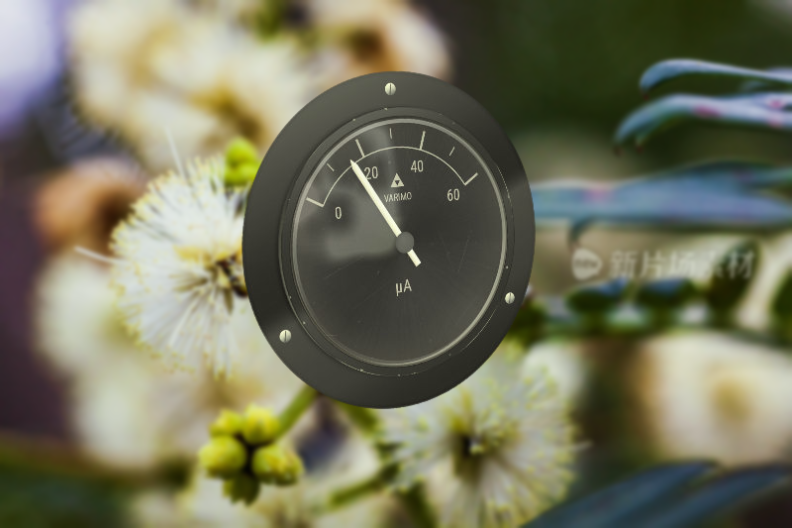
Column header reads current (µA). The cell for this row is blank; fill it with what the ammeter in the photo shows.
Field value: 15 µA
